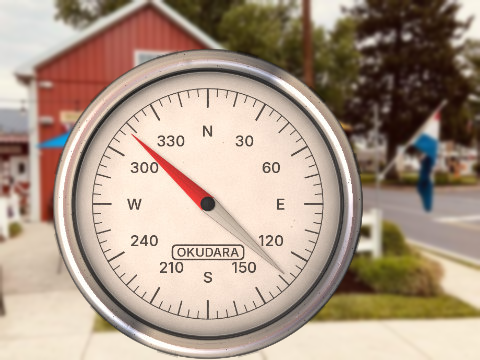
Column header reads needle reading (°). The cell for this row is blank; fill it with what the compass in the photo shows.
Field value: 312.5 °
